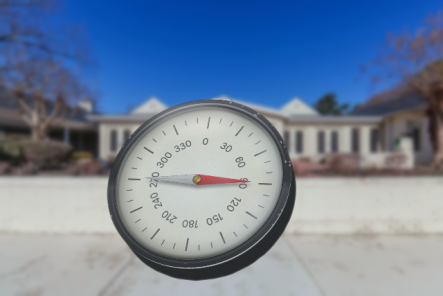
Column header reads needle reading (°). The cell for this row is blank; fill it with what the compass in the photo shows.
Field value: 90 °
